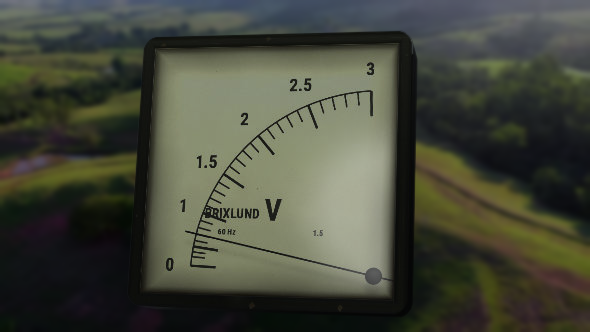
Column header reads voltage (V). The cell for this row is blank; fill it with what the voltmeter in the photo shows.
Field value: 0.7 V
